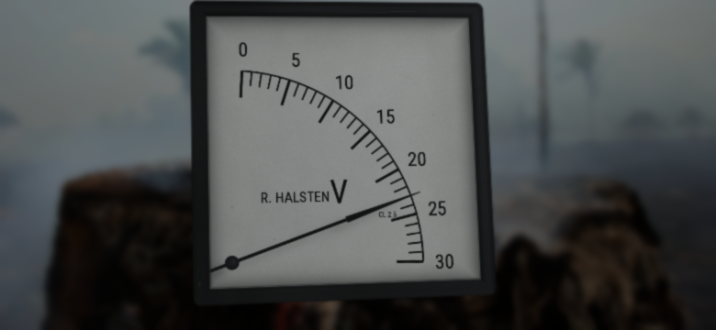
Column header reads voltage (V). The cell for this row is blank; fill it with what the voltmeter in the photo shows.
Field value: 23 V
